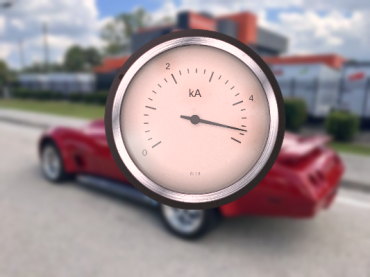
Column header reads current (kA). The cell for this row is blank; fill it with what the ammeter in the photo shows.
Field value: 4.7 kA
